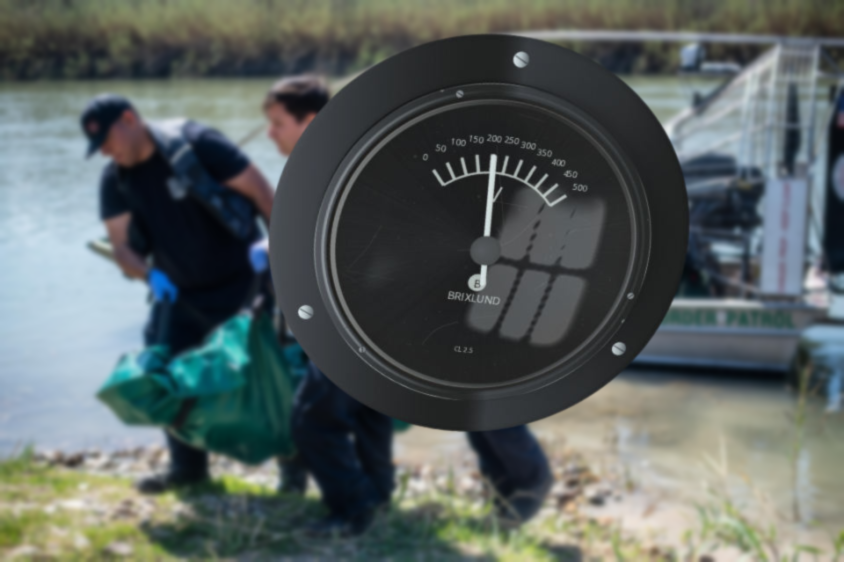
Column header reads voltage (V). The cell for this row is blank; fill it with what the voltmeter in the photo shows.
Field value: 200 V
